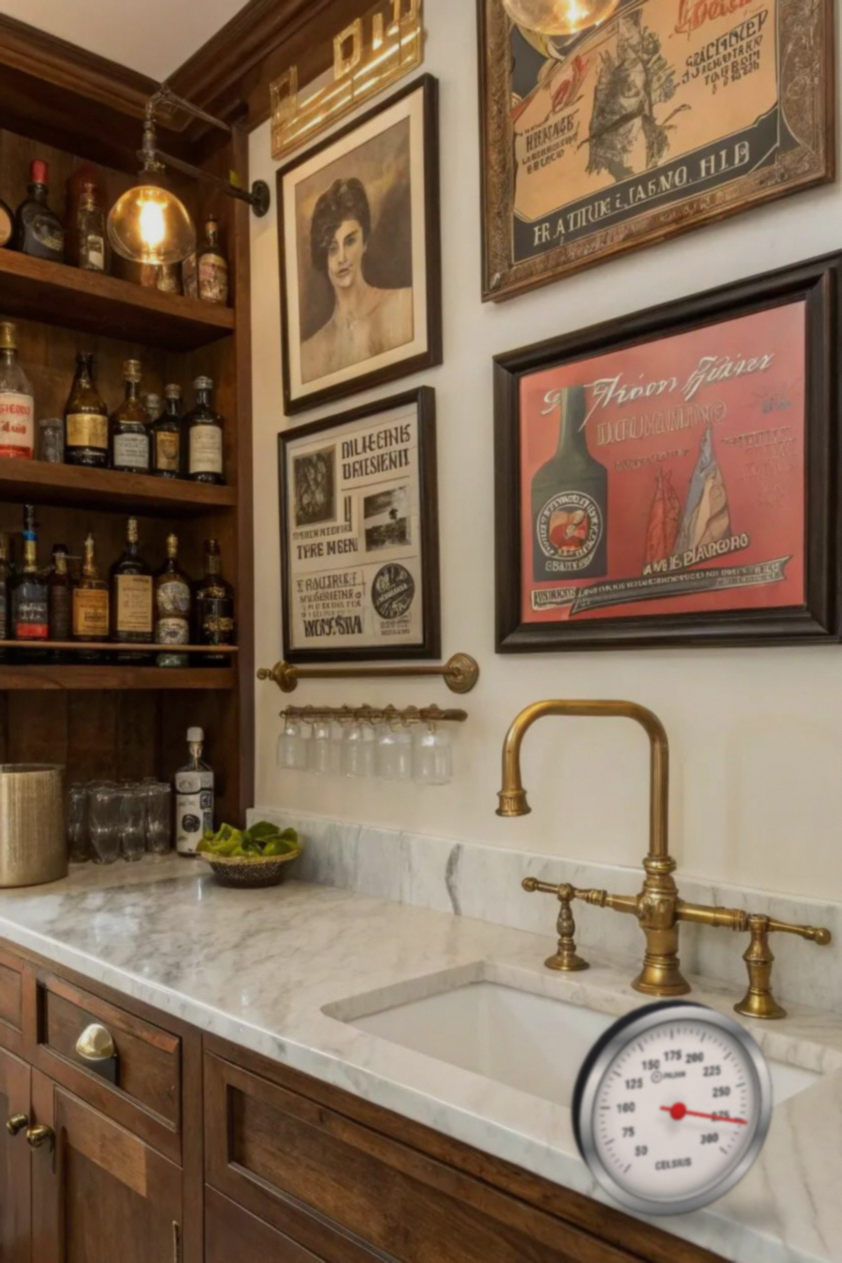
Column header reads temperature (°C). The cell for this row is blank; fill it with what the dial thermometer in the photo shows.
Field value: 275 °C
